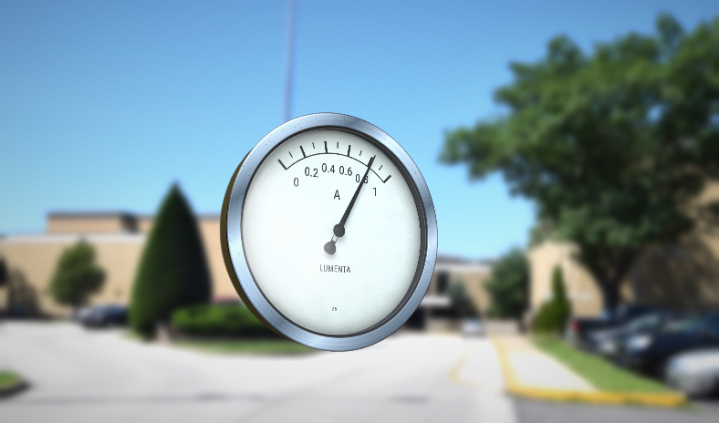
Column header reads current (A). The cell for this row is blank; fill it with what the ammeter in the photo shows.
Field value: 0.8 A
